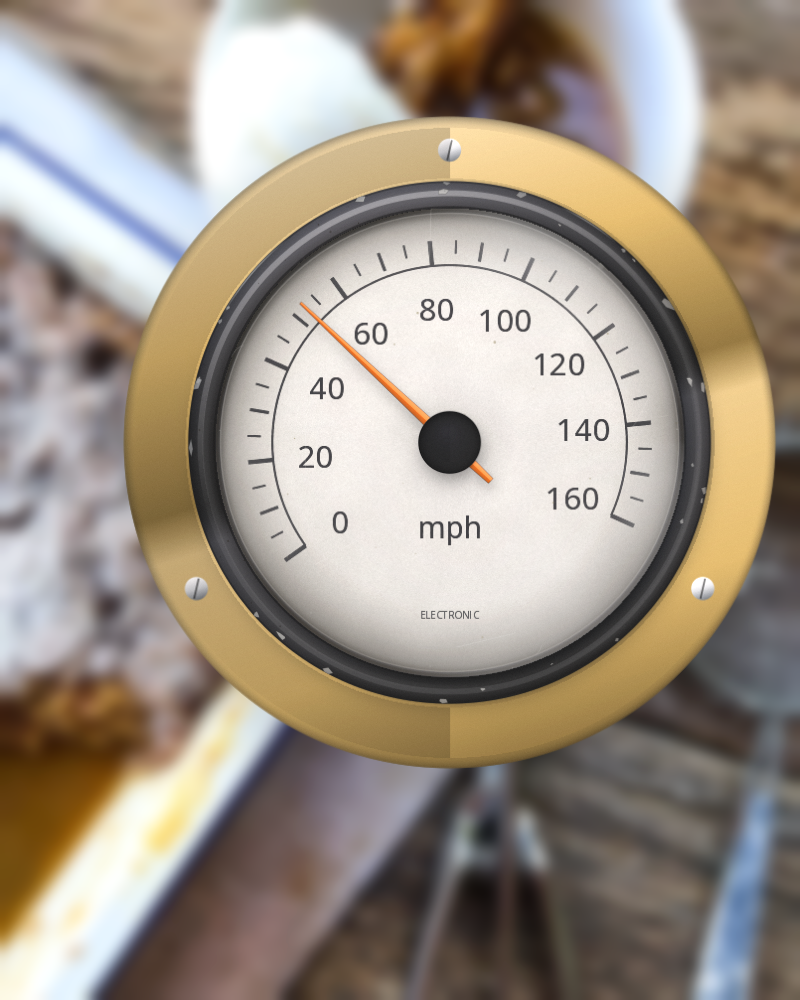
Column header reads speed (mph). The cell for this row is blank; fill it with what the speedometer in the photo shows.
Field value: 52.5 mph
